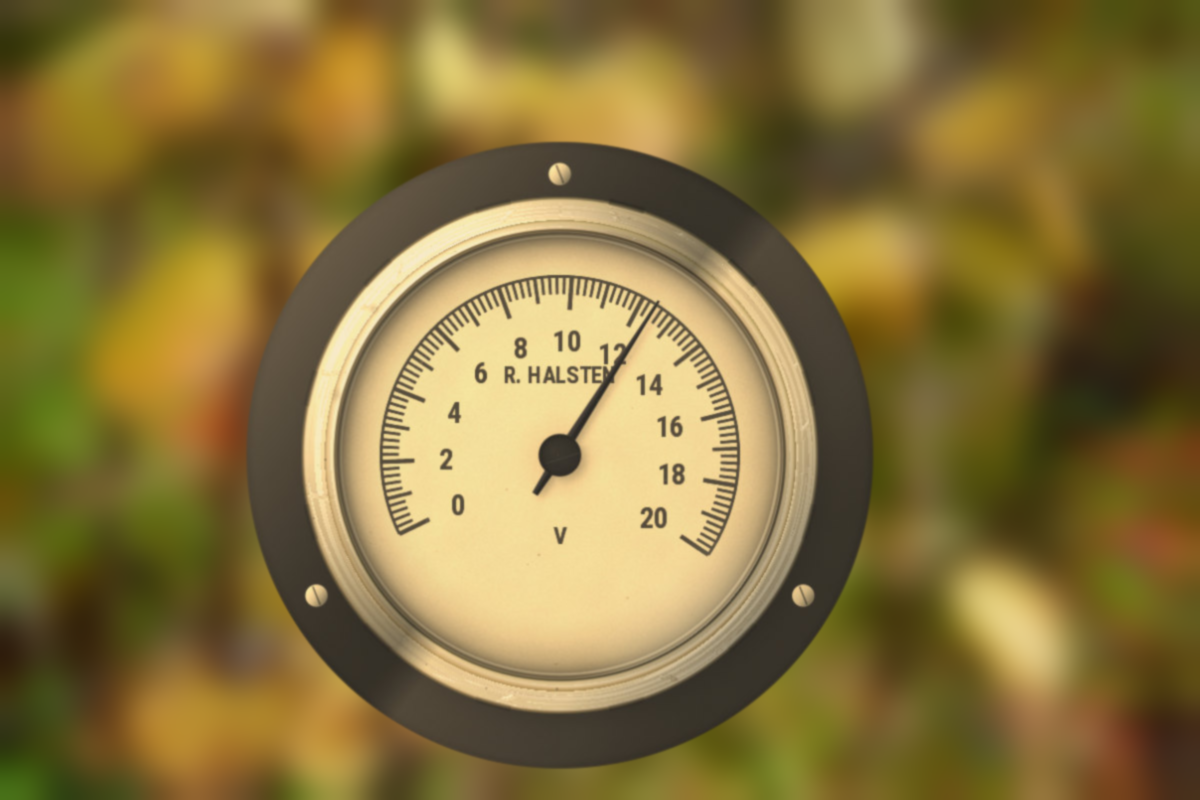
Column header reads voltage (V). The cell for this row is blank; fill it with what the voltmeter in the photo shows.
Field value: 12.4 V
